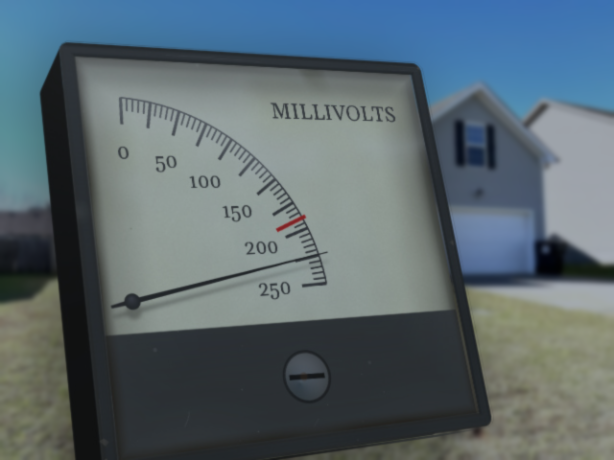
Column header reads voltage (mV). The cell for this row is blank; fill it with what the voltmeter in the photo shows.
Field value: 225 mV
